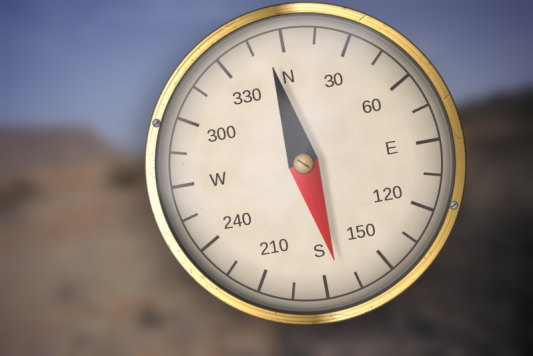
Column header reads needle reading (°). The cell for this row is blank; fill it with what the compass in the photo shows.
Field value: 172.5 °
